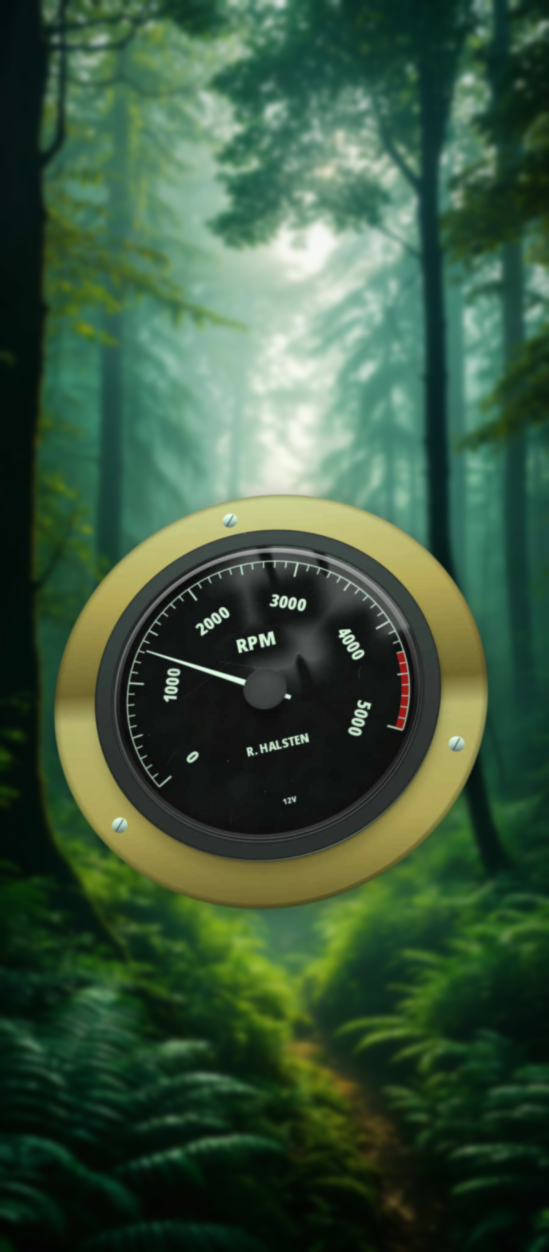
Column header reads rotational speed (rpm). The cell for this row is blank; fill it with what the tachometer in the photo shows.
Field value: 1300 rpm
